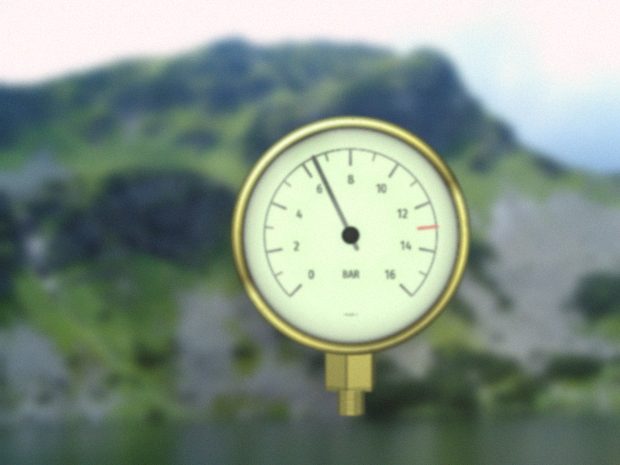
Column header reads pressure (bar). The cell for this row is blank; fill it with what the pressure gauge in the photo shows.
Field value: 6.5 bar
